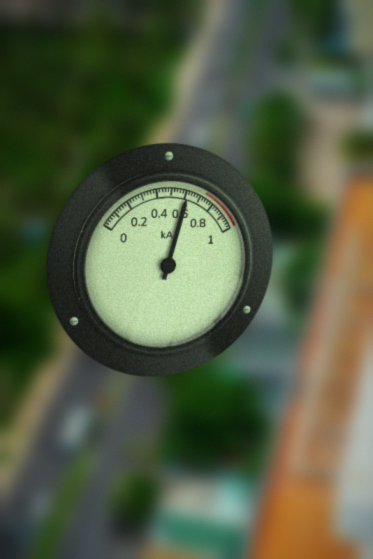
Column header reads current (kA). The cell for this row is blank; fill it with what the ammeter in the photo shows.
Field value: 0.6 kA
